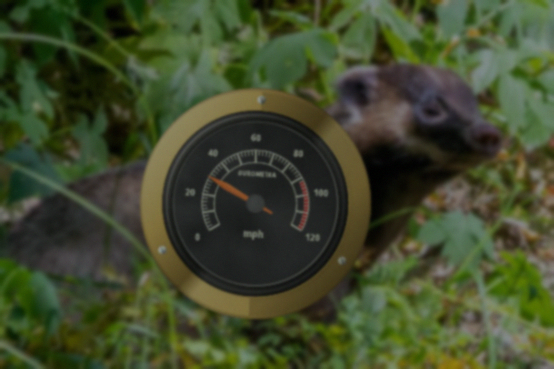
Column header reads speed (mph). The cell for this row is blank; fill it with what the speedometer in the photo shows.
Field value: 30 mph
